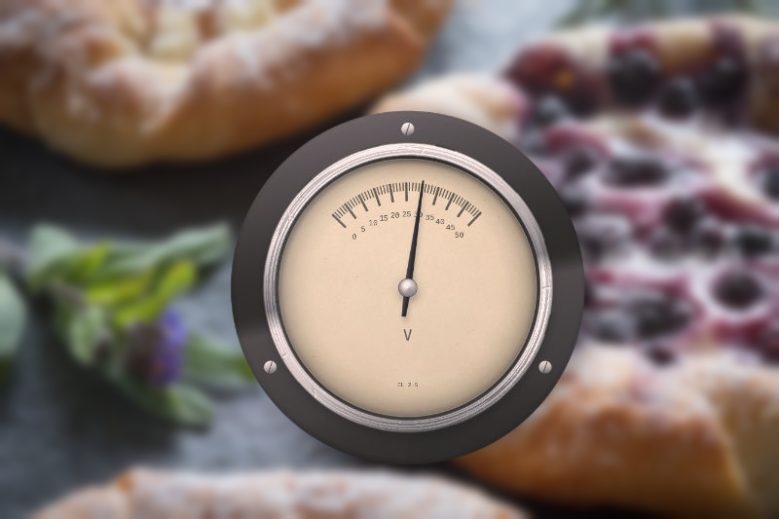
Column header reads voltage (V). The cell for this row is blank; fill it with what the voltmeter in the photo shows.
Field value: 30 V
